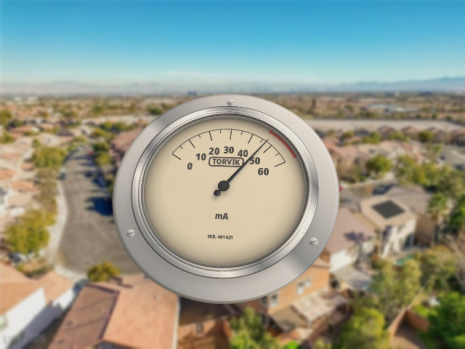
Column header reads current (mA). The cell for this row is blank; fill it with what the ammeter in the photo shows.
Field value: 47.5 mA
